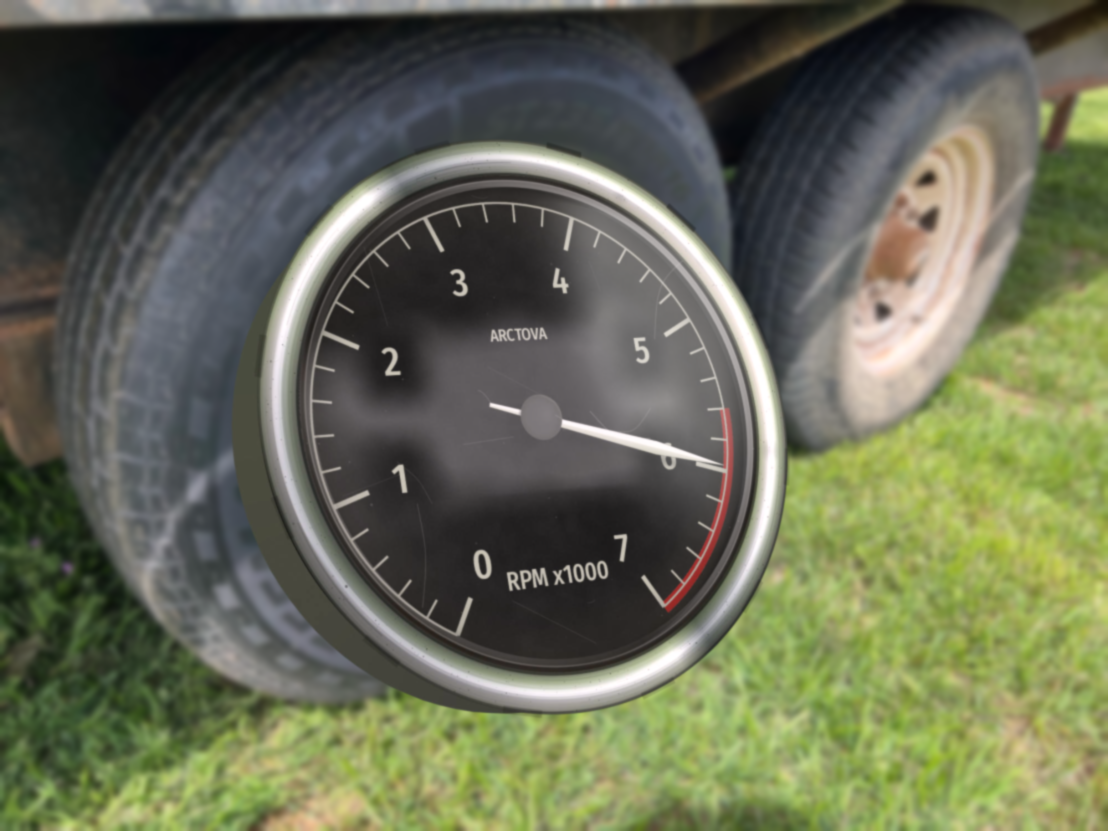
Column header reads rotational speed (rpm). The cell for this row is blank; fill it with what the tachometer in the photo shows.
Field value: 6000 rpm
